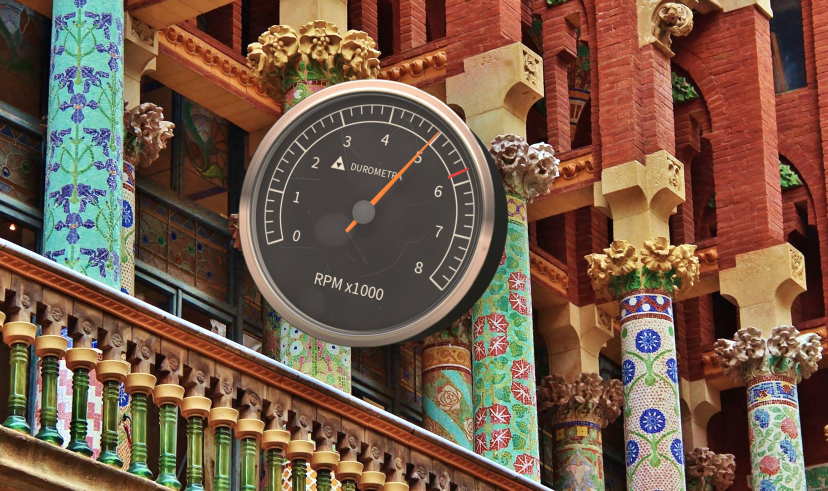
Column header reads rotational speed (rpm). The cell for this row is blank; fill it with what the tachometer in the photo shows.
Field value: 5000 rpm
